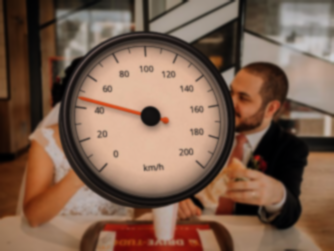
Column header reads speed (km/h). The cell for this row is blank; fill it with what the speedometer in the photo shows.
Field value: 45 km/h
